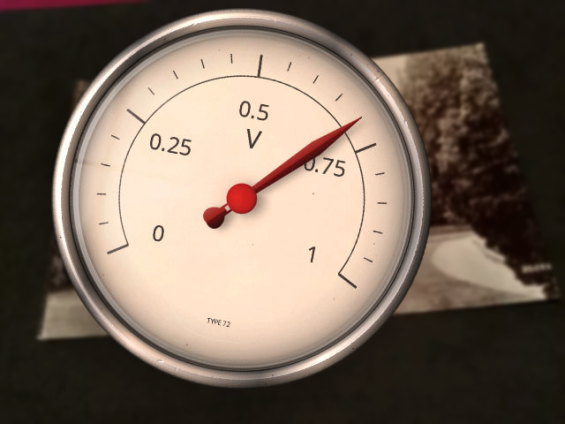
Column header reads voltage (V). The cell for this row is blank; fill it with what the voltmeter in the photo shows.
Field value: 0.7 V
